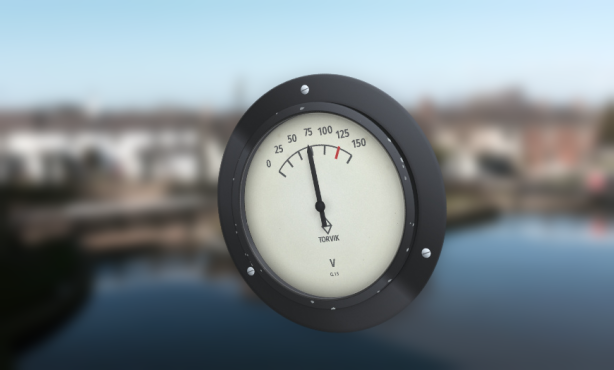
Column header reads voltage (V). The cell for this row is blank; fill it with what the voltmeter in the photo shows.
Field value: 75 V
